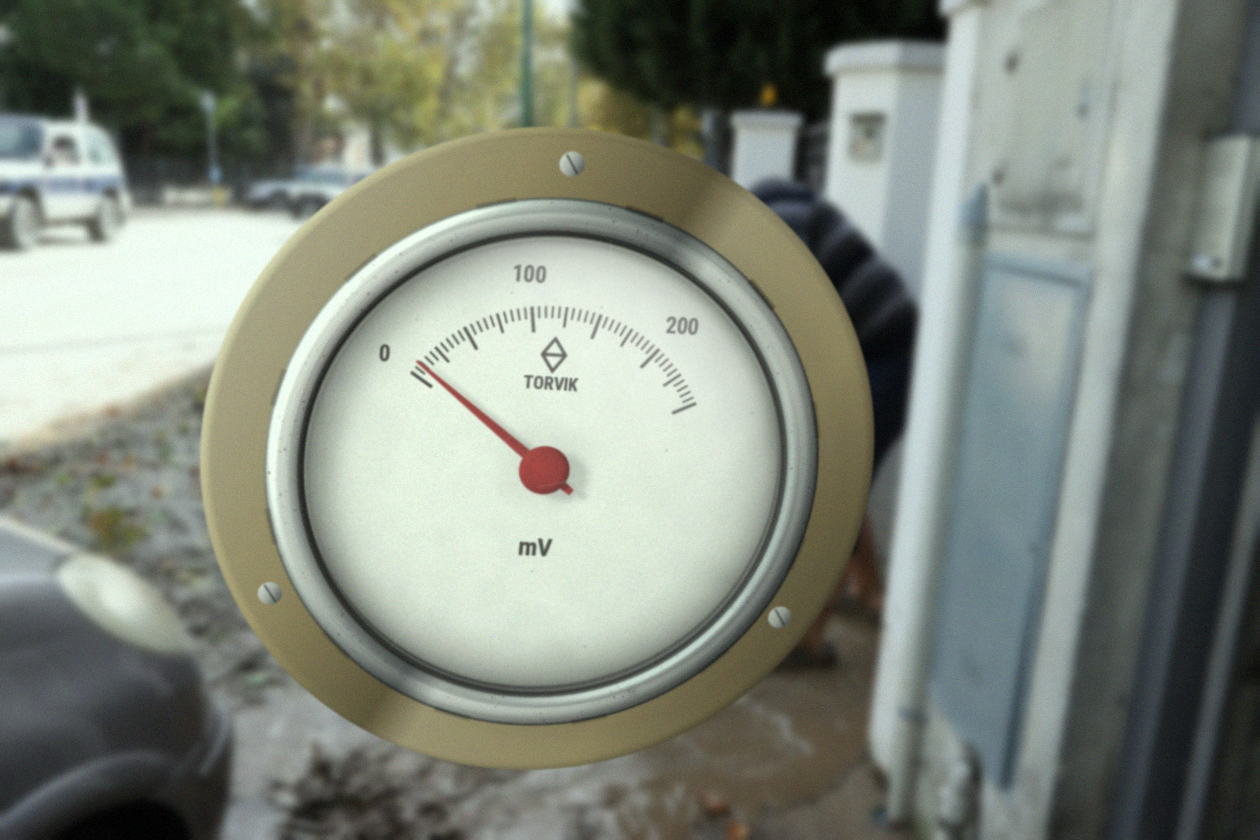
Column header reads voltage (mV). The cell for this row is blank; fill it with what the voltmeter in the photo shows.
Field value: 10 mV
